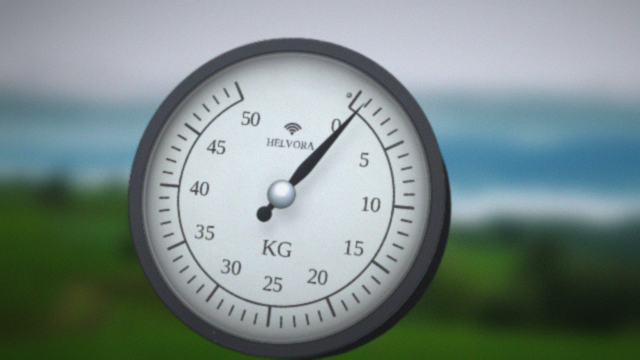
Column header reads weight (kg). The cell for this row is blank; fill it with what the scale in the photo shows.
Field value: 1 kg
